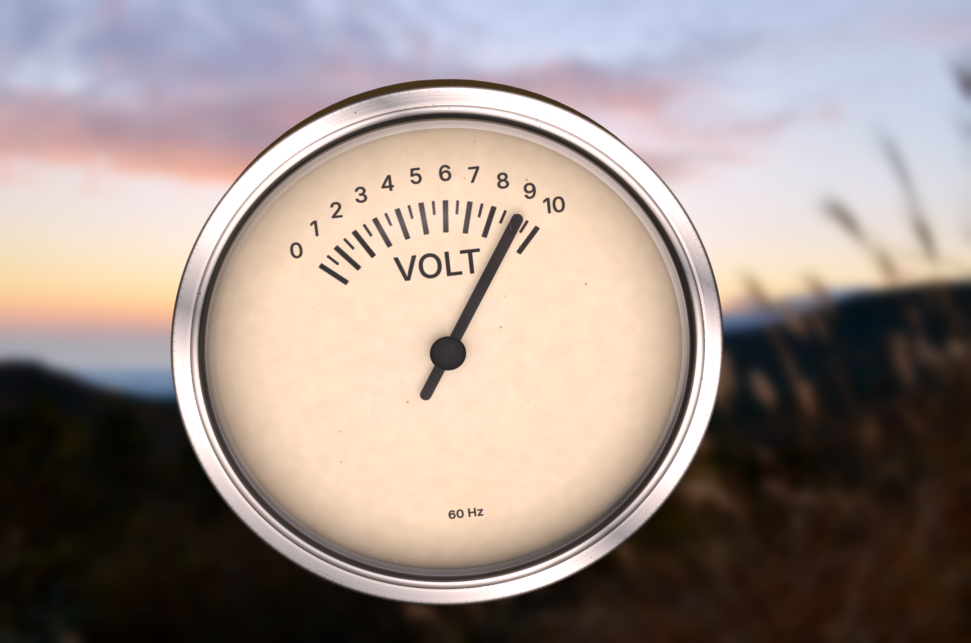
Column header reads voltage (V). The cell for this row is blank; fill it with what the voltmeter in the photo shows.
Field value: 9 V
